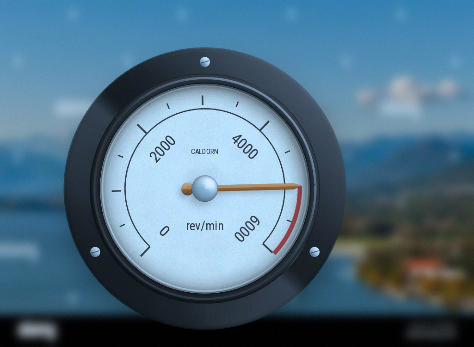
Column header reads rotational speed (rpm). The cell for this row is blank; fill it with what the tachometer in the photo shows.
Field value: 5000 rpm
